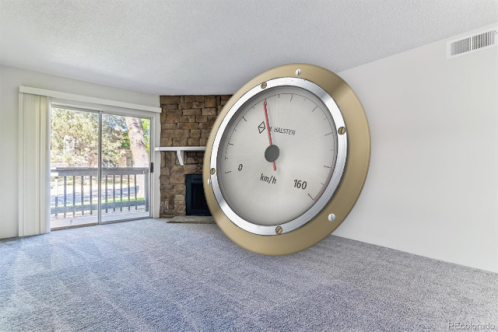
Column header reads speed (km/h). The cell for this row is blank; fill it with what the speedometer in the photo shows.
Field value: 60 km/h
